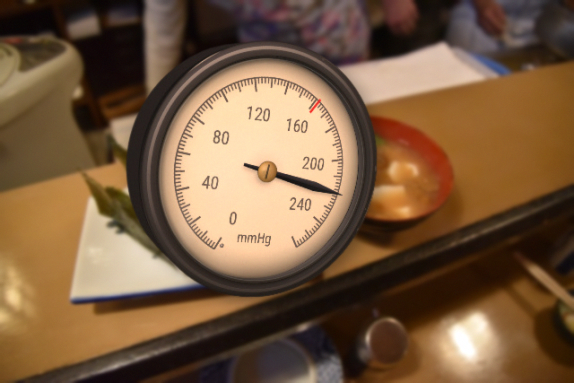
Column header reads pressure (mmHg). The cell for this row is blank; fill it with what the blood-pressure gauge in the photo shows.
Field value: 220 mmHg
